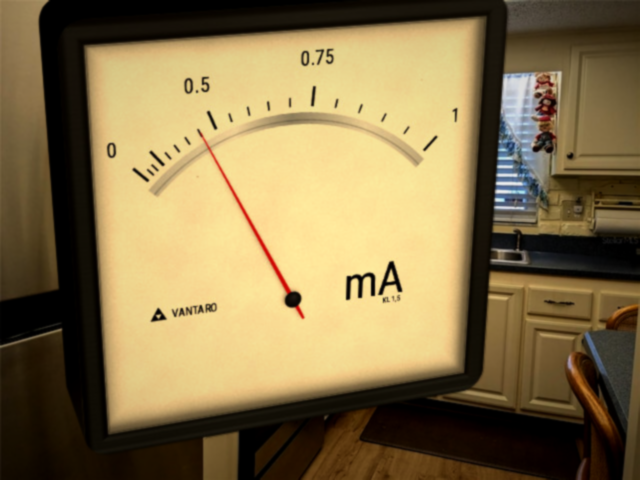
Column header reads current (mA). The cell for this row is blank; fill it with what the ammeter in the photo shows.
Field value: 0.45 mA
